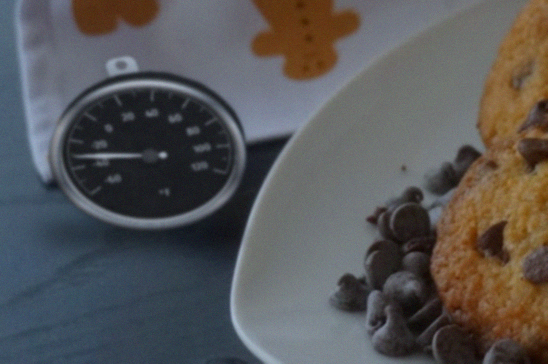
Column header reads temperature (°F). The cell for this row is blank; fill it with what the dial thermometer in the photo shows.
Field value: -30 °F
